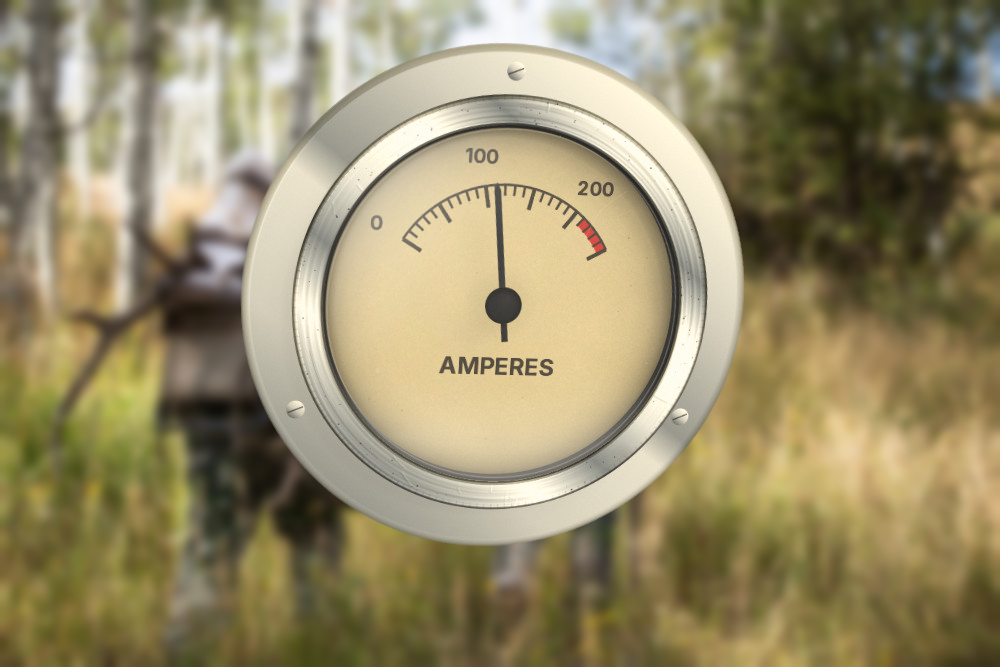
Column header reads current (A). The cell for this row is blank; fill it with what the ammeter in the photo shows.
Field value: 110 A
